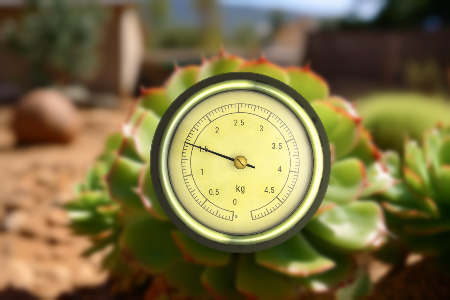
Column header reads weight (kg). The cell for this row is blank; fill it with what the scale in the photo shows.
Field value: 1.5 kg
